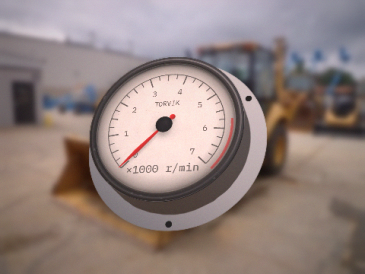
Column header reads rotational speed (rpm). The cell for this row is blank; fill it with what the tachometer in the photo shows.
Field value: 0 rpm
